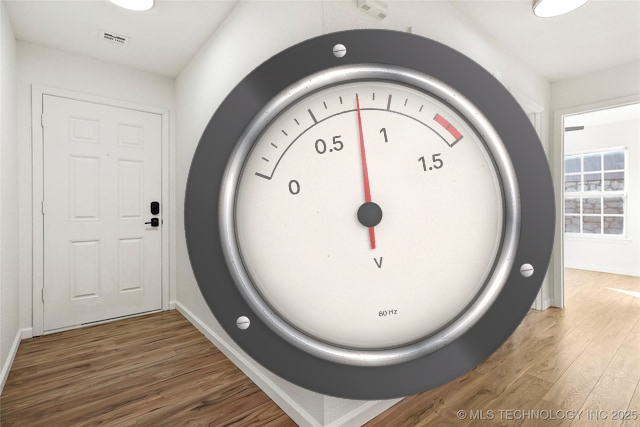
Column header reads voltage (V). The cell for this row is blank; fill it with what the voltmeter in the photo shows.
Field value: 0.8 V
